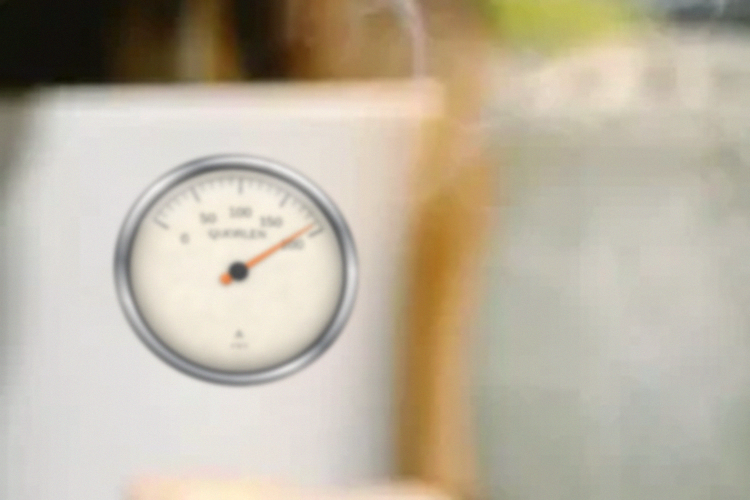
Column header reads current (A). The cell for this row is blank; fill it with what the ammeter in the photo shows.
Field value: 190 A
